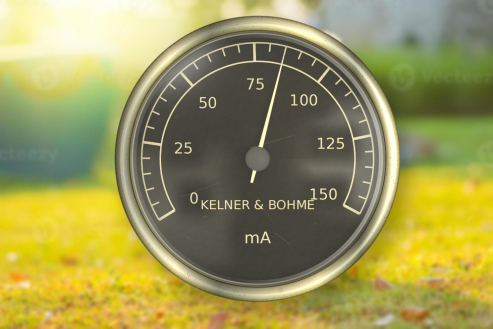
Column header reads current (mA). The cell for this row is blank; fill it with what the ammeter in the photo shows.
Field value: 85 mA
